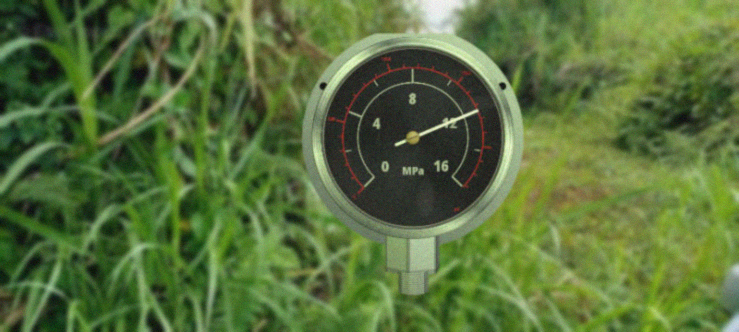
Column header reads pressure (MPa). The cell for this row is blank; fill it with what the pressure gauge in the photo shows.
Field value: 12 MPa
